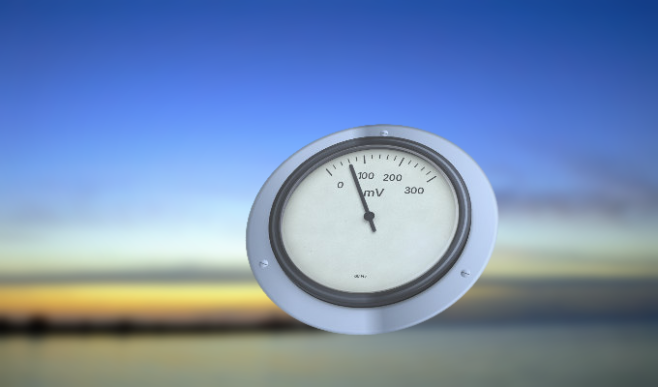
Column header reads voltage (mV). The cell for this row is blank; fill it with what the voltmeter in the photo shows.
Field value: 60 mV
